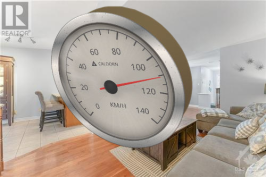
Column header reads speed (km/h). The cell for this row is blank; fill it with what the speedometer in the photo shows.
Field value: 110 km/h
